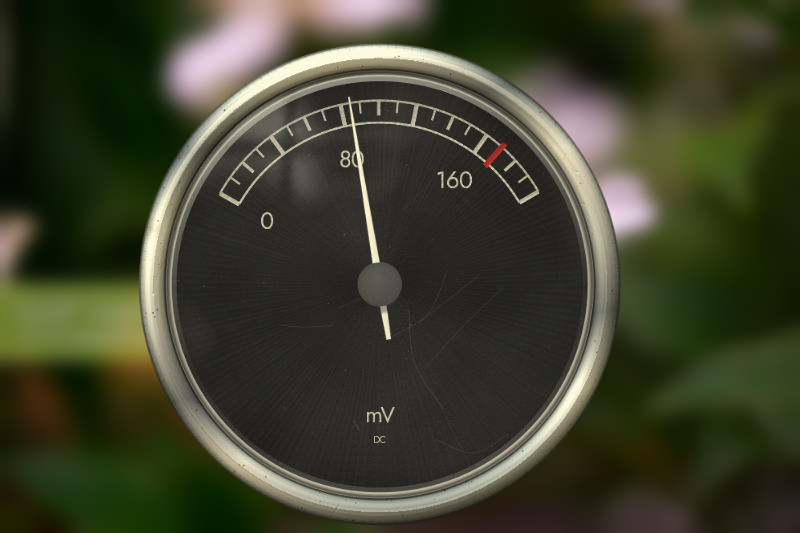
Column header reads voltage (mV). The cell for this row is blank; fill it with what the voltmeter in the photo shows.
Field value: 85 mV
